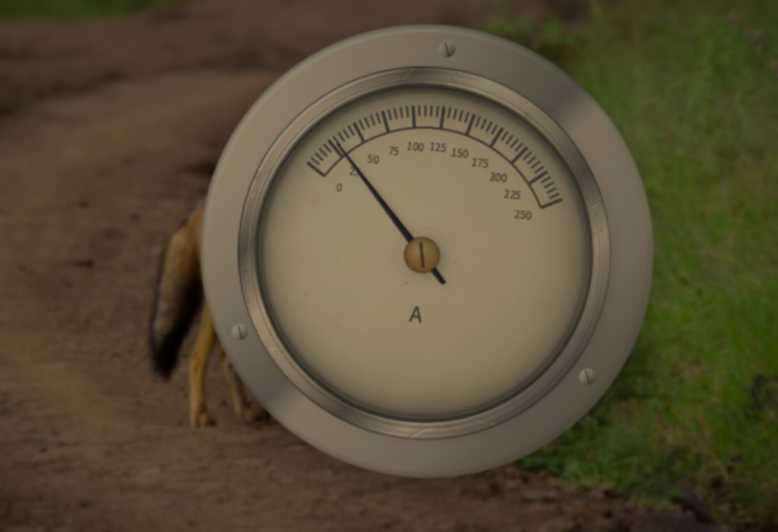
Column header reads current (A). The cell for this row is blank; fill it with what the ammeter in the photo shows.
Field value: 30 A
